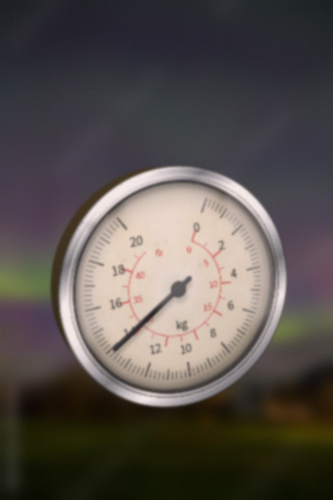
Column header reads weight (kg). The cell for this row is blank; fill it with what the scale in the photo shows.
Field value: 14 kg
